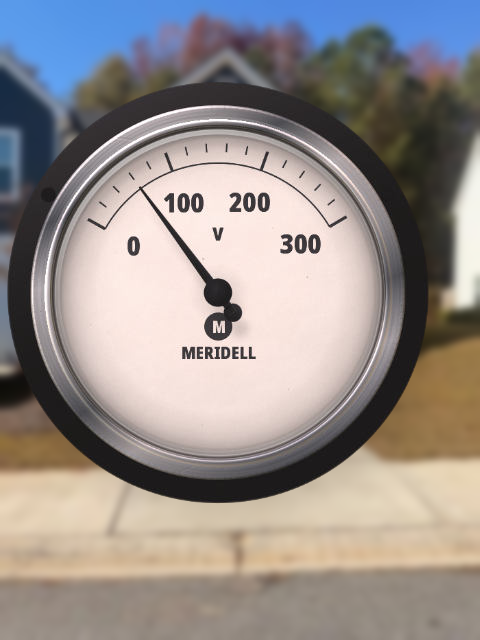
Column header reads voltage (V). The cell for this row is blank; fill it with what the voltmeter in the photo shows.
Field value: 60 V
